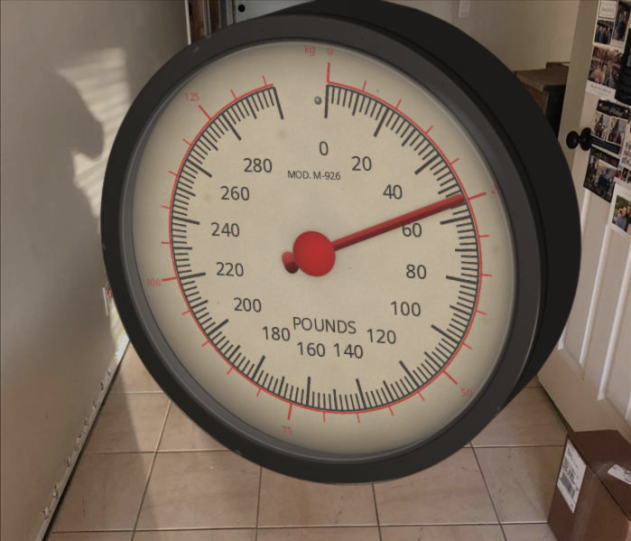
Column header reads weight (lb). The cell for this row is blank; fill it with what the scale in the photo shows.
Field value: 54 lb
